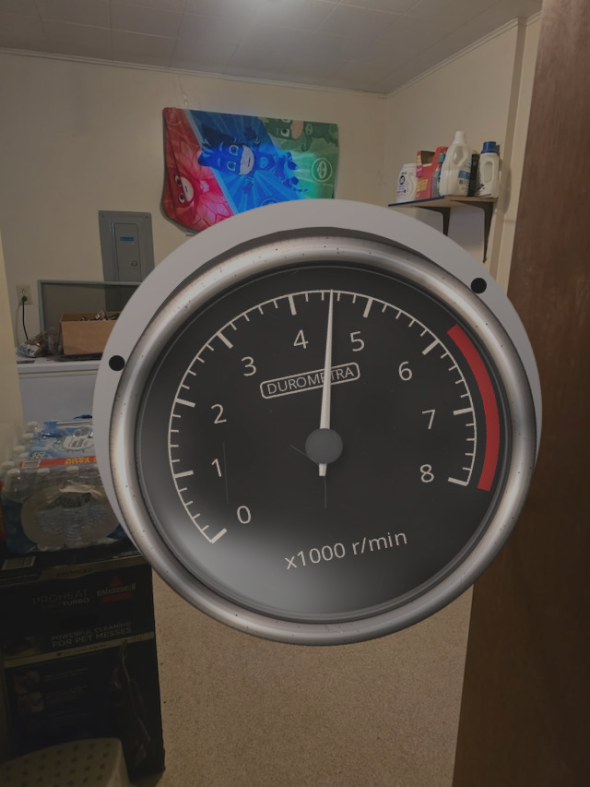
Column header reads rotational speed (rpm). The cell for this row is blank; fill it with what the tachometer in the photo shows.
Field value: 4500 rpm
